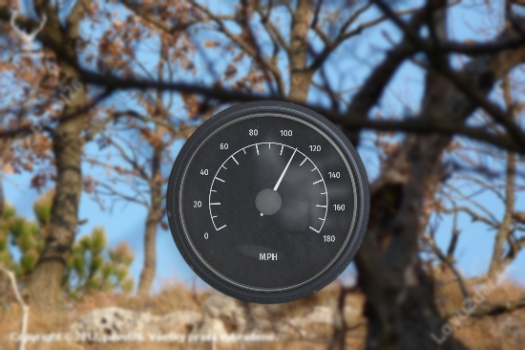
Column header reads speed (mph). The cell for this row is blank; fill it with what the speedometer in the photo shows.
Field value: 110 mph
